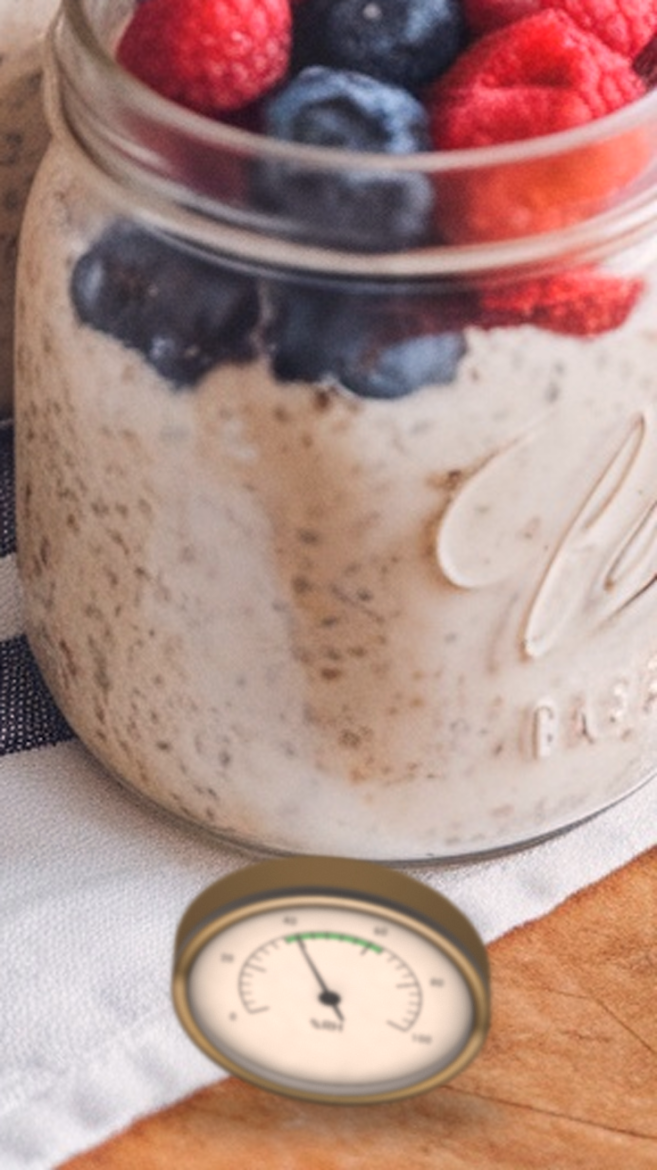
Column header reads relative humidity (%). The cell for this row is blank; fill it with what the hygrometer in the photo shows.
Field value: 40 %
